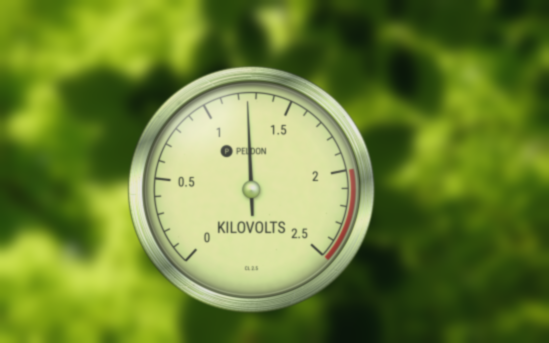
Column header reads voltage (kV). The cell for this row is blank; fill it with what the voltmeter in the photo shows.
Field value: 1.25 kV
